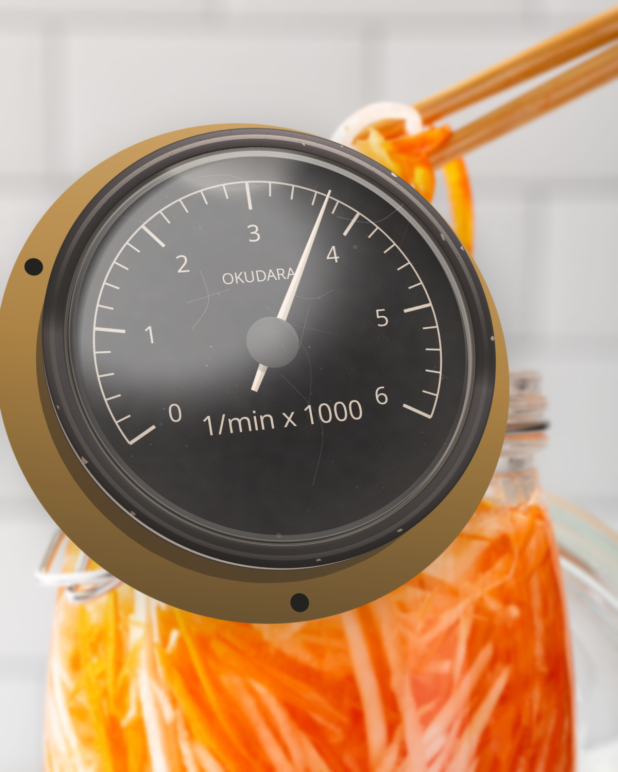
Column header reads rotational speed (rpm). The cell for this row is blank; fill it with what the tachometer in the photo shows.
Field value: 3700 rpm
